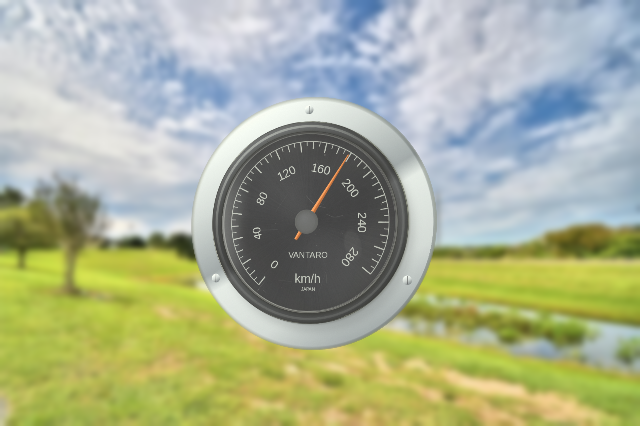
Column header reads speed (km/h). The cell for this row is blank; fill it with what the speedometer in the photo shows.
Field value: 180 km/h
